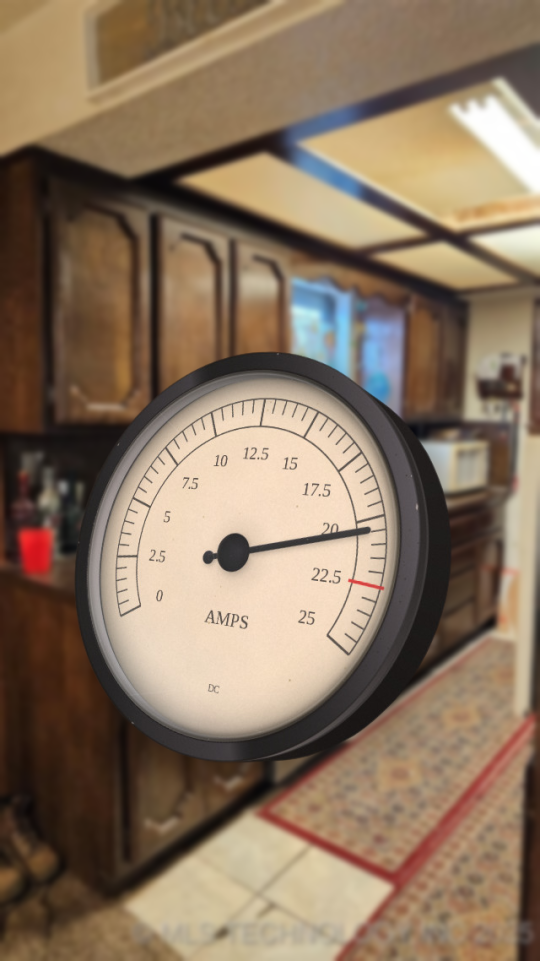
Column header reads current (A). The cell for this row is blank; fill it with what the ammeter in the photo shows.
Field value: 20.5 A
